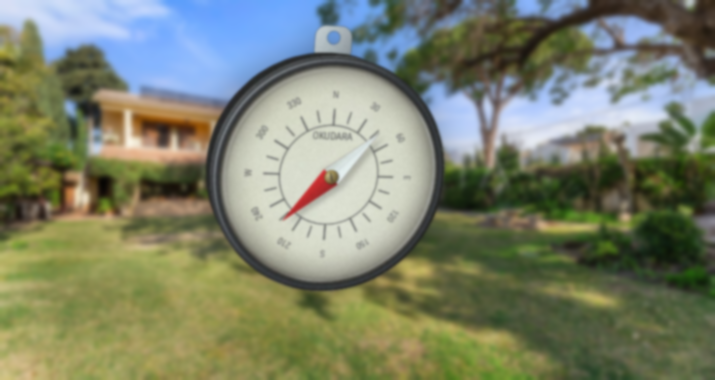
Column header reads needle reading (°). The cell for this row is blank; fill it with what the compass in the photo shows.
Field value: 225 °
